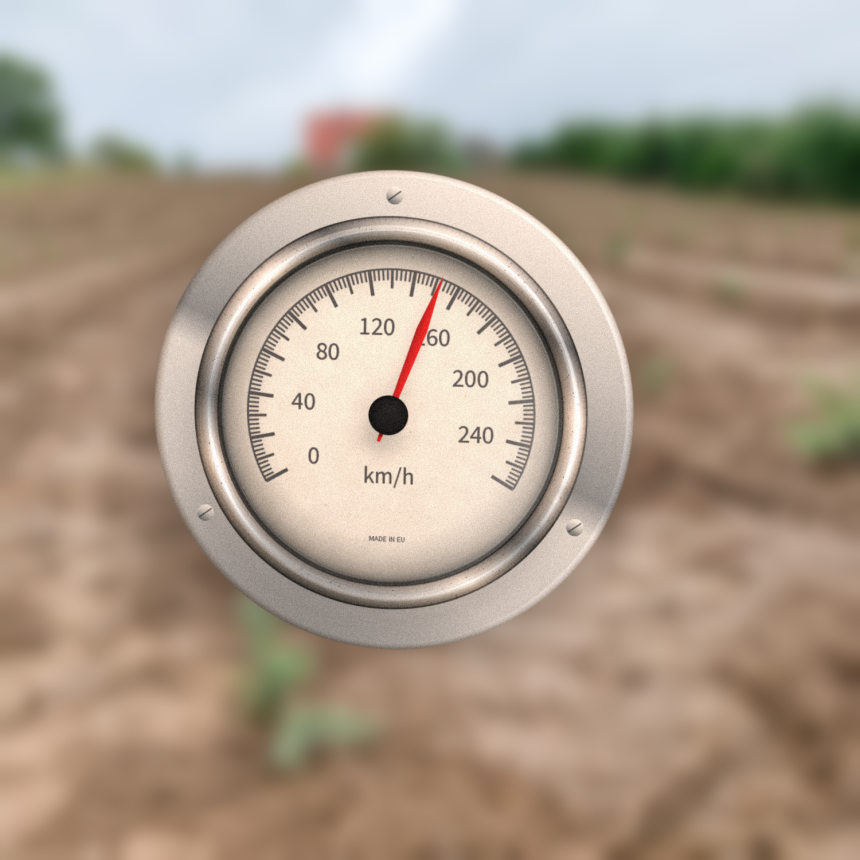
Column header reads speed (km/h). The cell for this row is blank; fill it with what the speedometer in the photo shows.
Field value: 152 km/h
